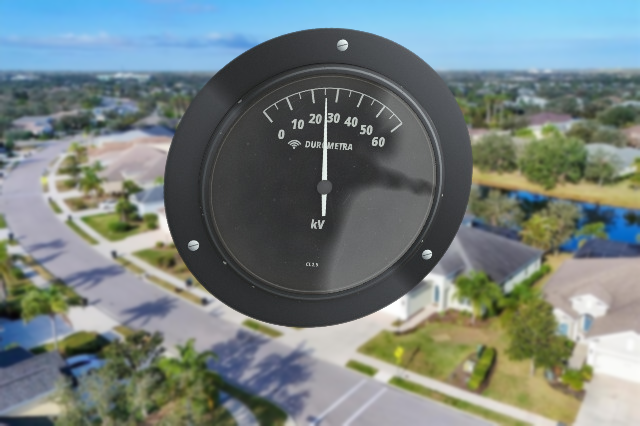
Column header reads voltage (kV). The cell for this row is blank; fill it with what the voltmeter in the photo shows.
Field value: 25 kV
